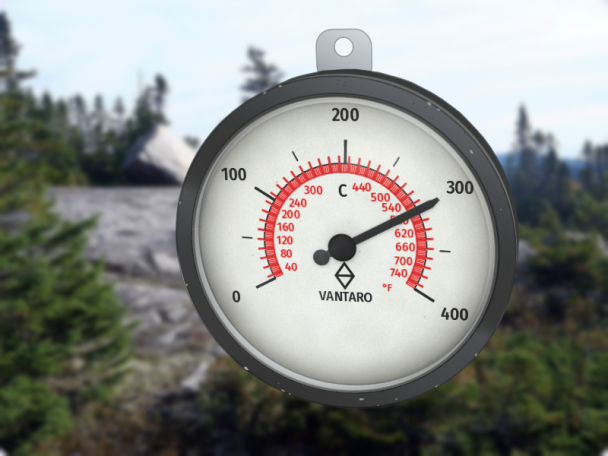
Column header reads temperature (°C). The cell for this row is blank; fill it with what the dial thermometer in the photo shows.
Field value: 300 °C
